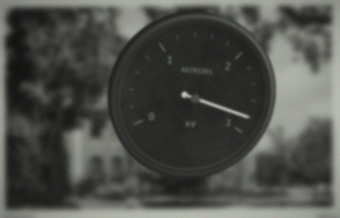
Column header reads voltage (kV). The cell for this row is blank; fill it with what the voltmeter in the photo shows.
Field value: 2.8 kV
